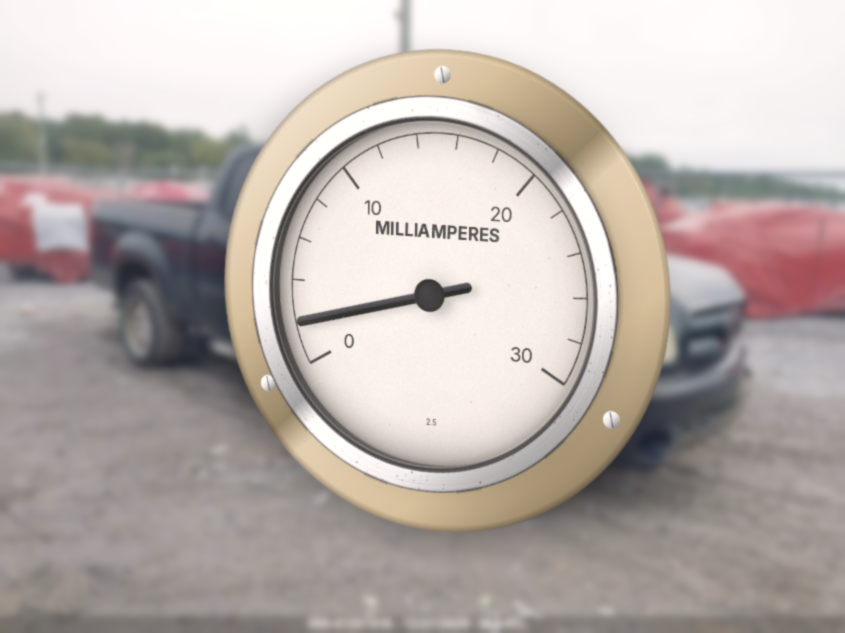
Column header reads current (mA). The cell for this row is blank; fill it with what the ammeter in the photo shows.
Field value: 2 mA
